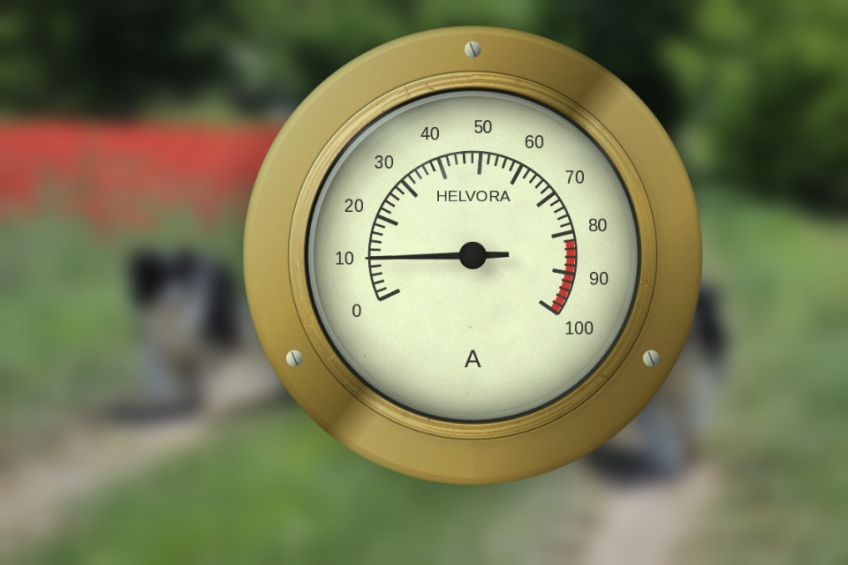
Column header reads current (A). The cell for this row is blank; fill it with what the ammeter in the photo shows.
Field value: 10 A
